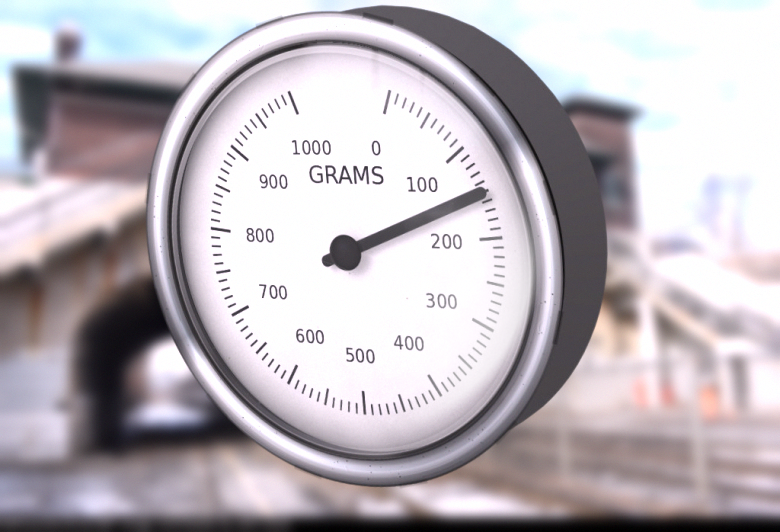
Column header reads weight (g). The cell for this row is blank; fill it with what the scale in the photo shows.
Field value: 150 g
